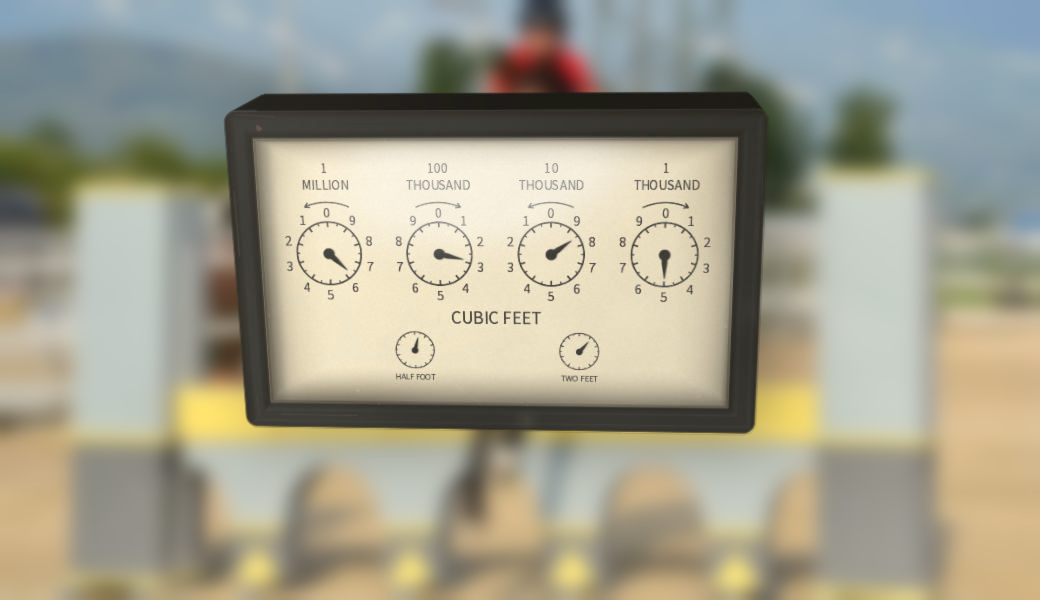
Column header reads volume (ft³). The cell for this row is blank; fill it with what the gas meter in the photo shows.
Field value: 628500 ft³
